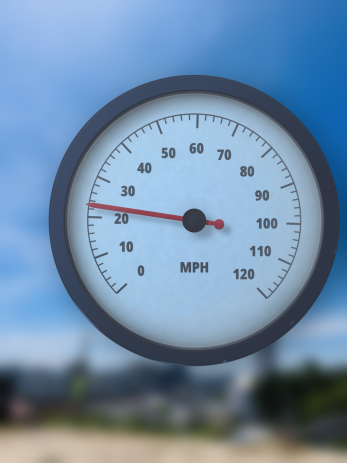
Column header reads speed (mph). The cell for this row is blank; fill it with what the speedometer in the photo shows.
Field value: 23 mph
